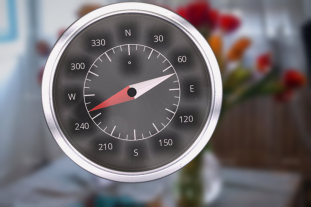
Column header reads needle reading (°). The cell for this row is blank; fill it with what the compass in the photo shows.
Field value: 250 °
